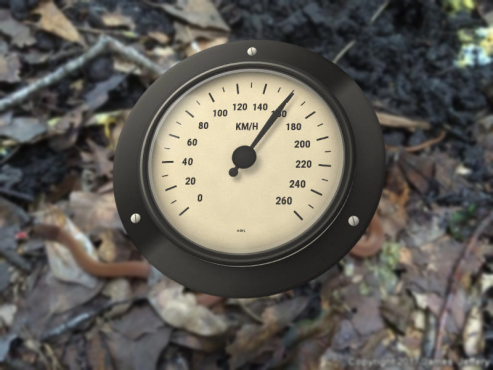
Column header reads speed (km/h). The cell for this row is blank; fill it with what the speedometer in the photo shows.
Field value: 160 km/h
